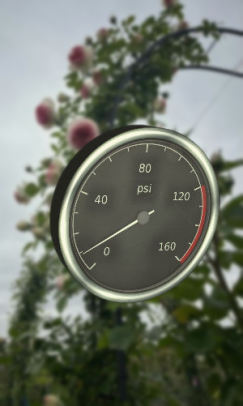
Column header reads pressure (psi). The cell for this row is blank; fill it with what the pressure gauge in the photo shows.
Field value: 10 psi
